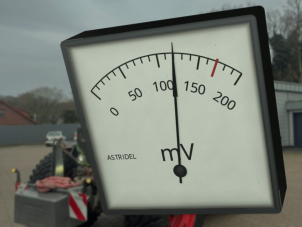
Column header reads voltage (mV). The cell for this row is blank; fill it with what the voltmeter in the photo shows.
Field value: 120 mV
